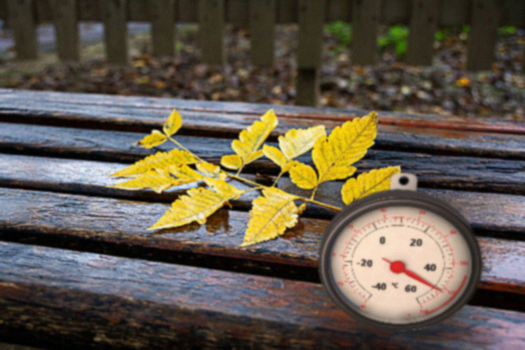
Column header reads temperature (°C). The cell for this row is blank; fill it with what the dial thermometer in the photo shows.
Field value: 50 °C
